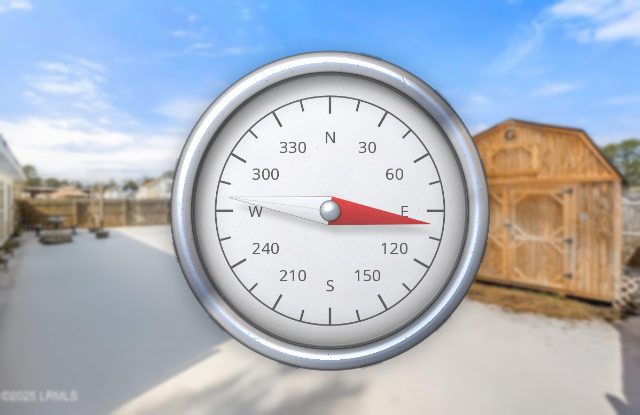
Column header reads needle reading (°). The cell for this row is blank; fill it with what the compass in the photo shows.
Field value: 97.5 °
